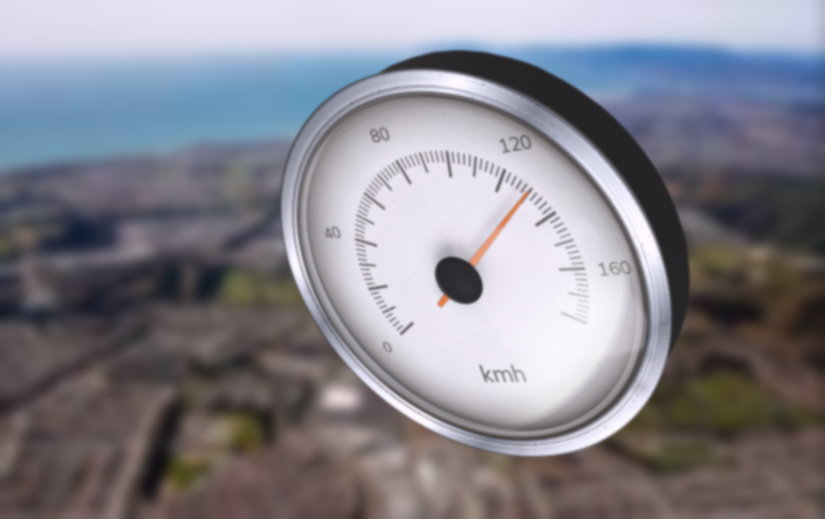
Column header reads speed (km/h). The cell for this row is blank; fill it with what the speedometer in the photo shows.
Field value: 130 km/h
